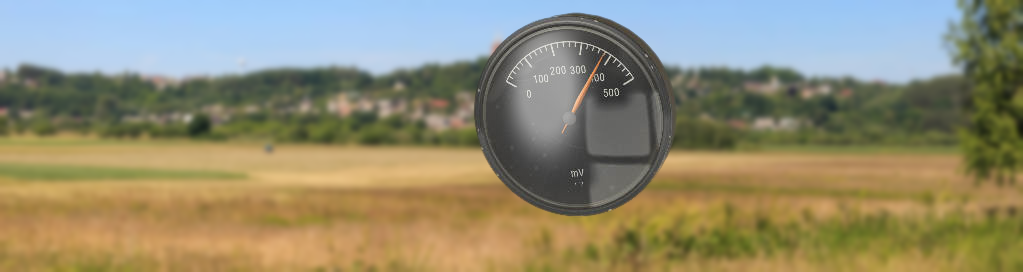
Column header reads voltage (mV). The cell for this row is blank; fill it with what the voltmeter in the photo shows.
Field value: 380 mV
